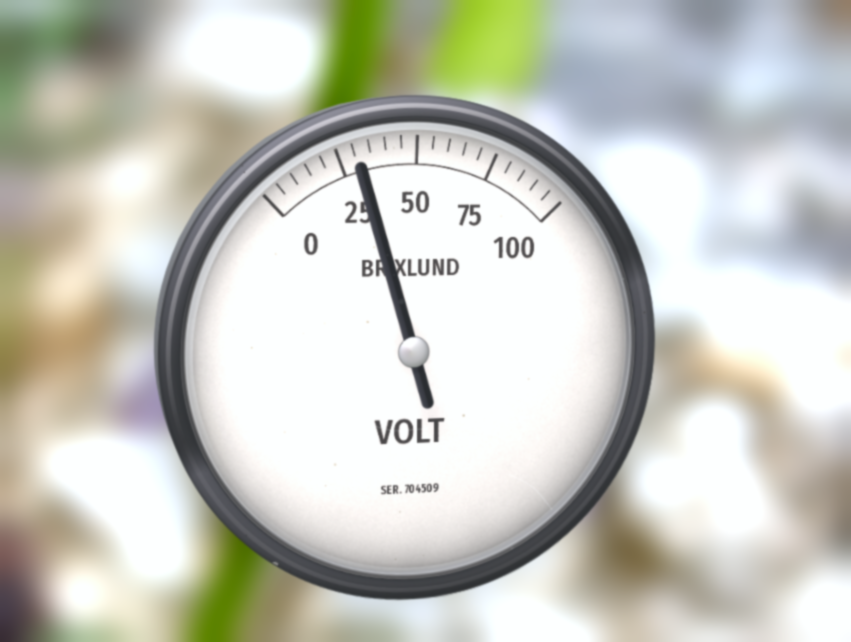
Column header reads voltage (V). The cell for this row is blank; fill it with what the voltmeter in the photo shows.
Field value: 30 V
